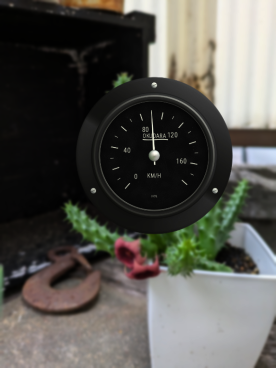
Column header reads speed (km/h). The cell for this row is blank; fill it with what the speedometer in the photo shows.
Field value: 90 km/h
